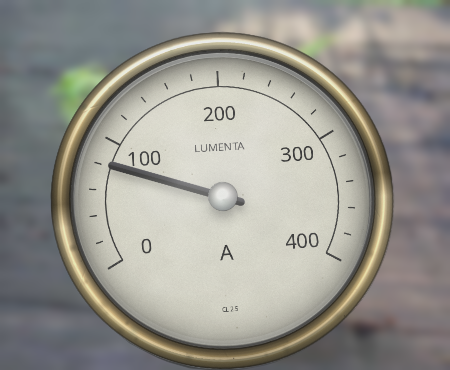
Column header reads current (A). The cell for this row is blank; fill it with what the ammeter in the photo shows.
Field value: 80 A
